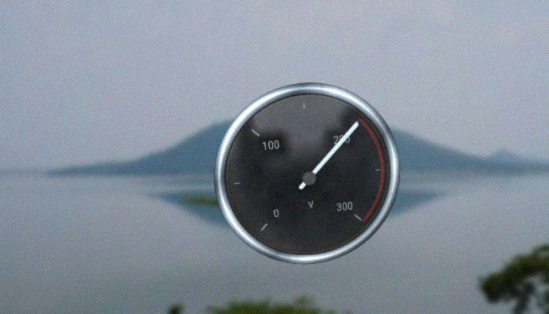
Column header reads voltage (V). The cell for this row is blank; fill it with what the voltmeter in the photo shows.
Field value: 200 V
